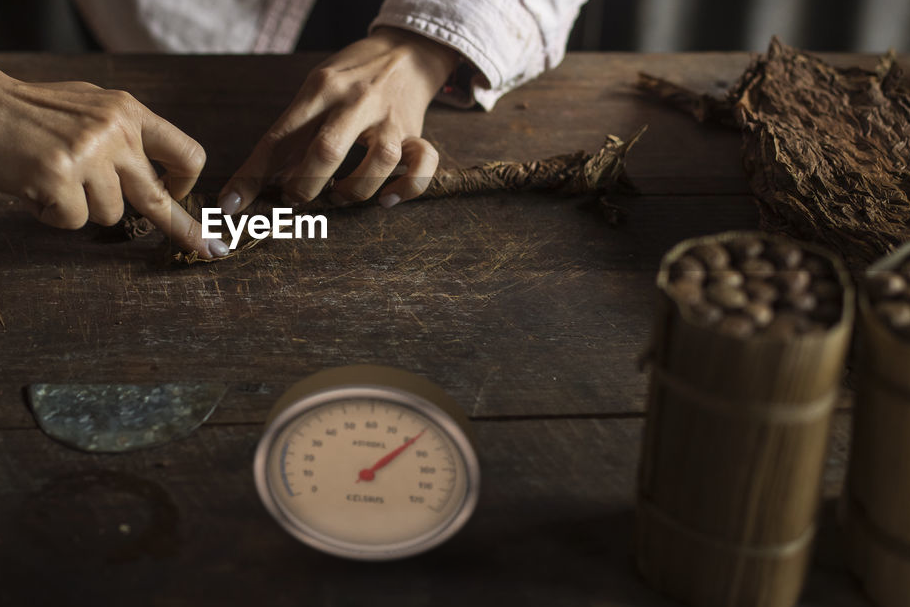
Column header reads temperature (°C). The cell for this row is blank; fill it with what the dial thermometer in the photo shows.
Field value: 80 °C
